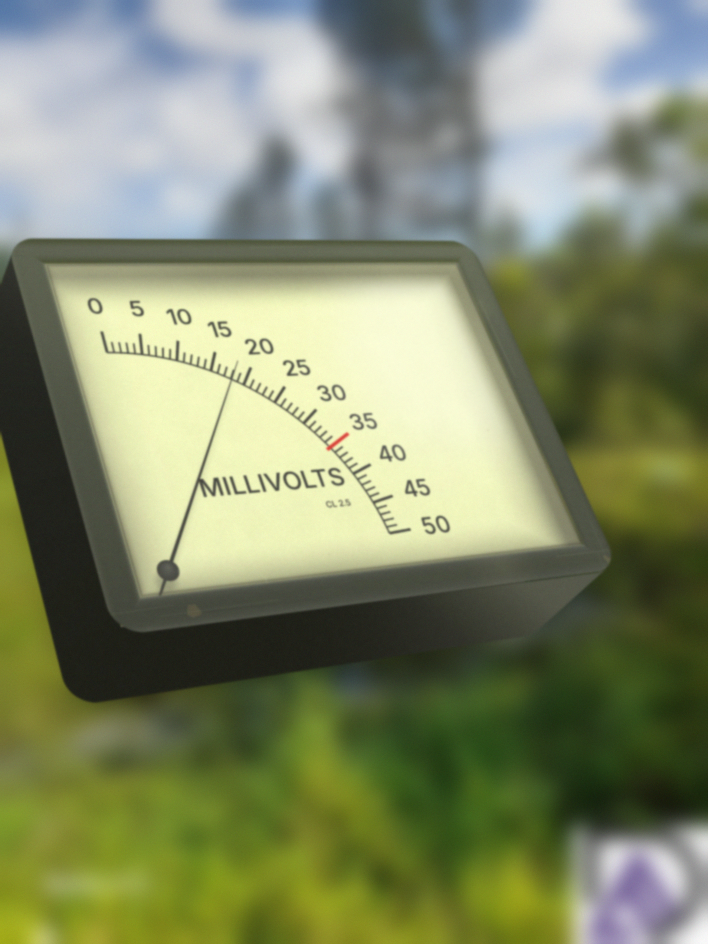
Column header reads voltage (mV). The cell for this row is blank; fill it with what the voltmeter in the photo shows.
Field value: 18 mV
